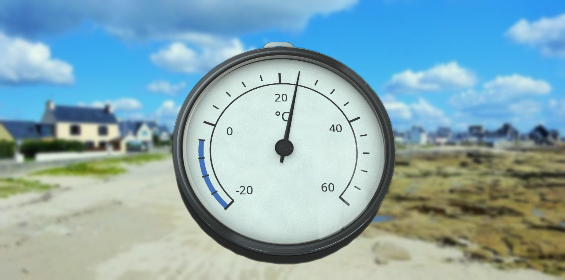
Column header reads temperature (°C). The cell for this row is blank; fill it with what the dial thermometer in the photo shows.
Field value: 24 °C
